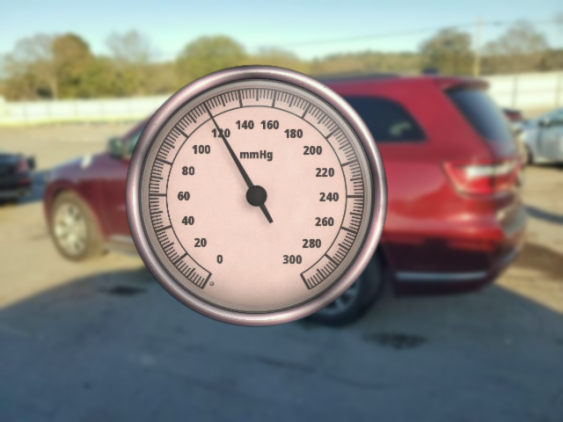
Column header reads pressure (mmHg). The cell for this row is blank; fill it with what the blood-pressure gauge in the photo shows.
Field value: 120 mmHg
